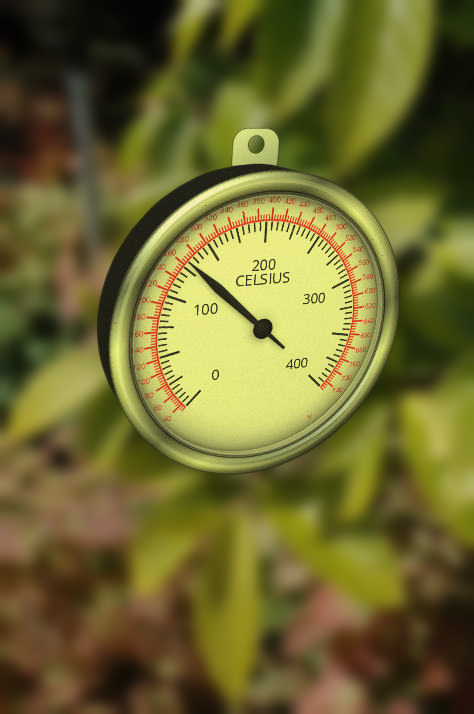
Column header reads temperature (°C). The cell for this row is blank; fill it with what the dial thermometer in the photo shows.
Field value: 130 °C
